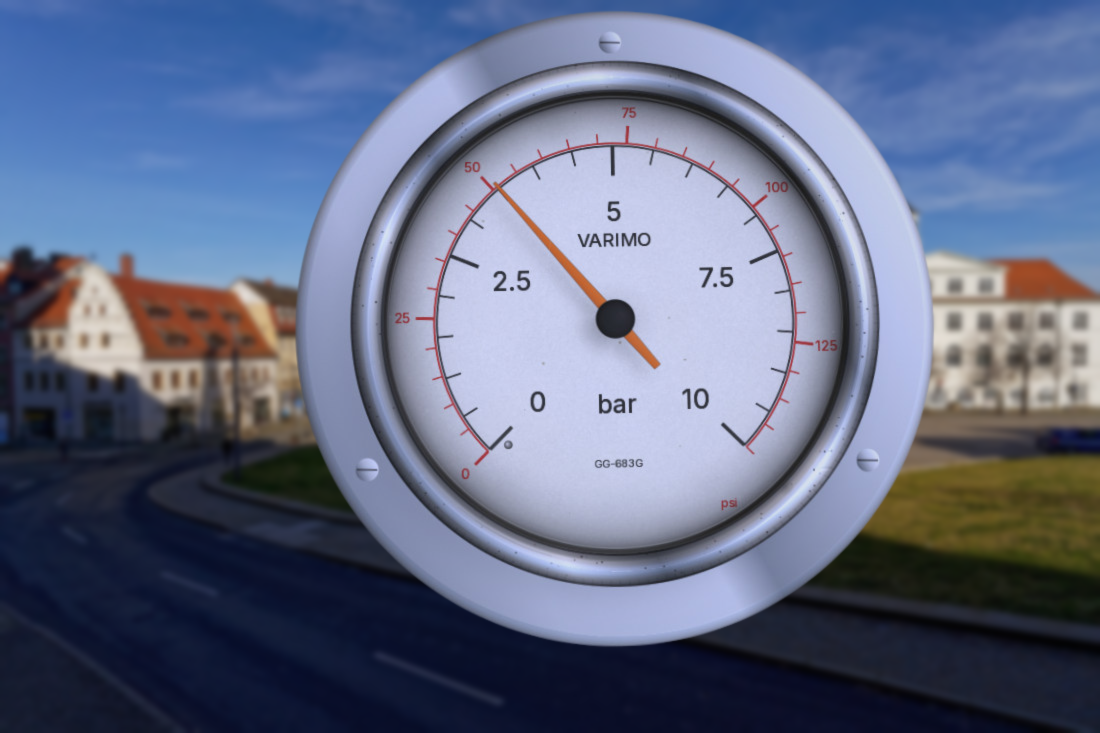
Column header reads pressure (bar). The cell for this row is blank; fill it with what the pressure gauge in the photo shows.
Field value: 3.5 bar
